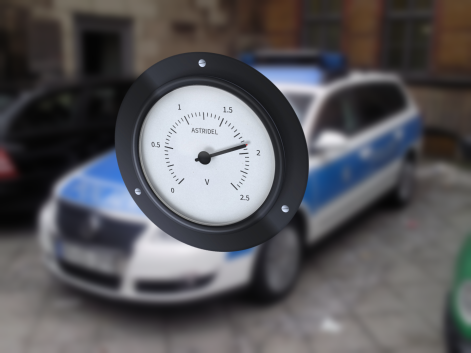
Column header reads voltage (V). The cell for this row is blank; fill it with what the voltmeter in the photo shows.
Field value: 1.9 V
